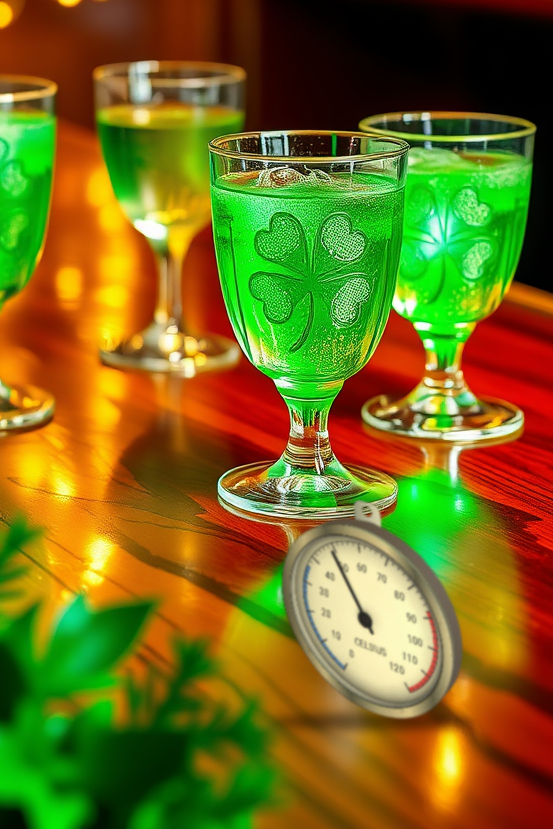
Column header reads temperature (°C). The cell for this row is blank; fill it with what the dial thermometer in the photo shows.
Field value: 50 °C
